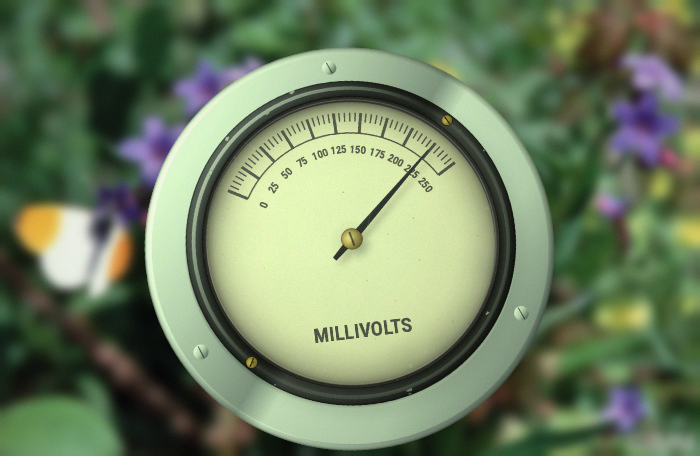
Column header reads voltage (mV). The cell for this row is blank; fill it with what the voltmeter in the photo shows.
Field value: 225 mV
